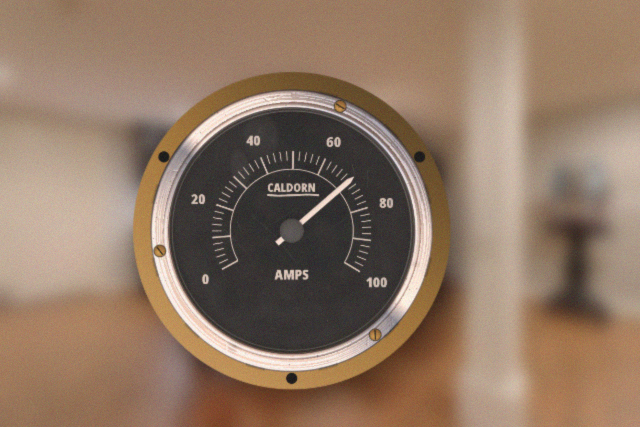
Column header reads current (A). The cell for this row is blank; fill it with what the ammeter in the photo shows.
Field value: 70 A
